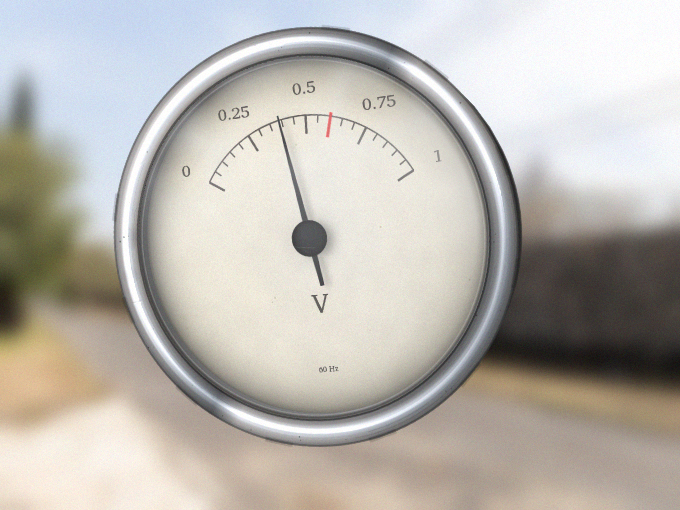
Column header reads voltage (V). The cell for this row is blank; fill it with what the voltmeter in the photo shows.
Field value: 0.4 V
